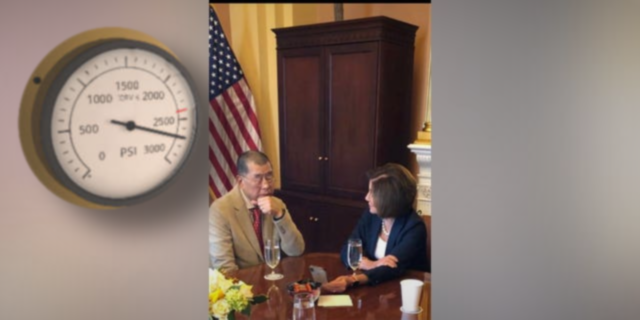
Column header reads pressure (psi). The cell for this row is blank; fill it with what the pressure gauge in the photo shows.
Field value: 2700 psi
